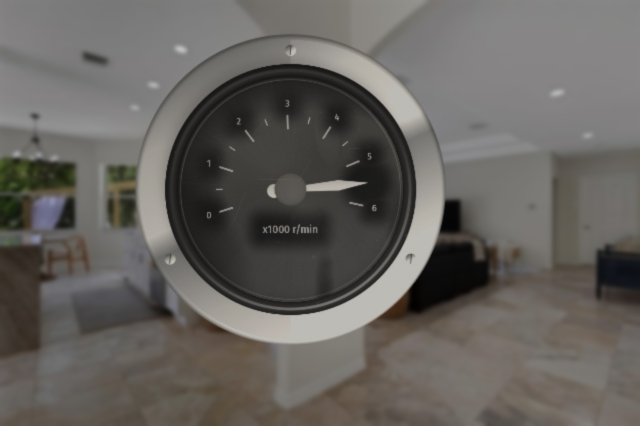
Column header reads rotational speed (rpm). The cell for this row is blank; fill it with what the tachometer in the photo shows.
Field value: 5500 rpm
